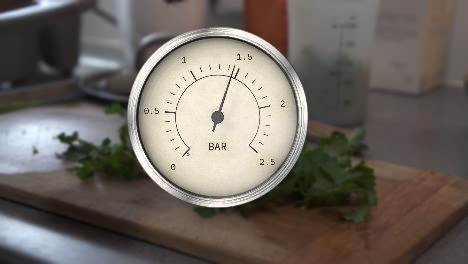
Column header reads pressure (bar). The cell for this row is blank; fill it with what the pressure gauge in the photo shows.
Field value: 1.45 bar
